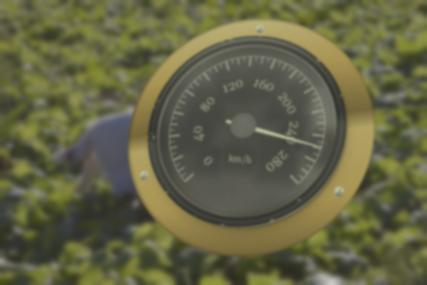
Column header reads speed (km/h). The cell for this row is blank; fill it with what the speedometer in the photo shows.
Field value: 250 km/h
